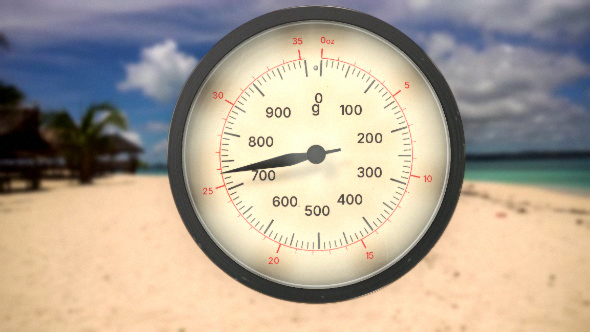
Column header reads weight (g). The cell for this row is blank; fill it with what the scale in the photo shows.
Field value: 730 g
